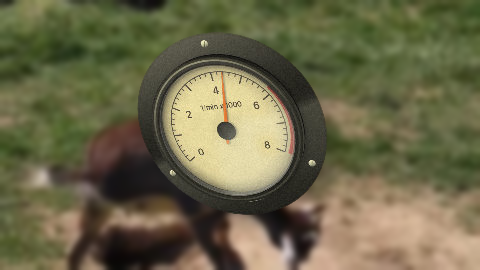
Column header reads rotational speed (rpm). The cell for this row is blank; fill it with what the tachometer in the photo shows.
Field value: 4400 rpm
